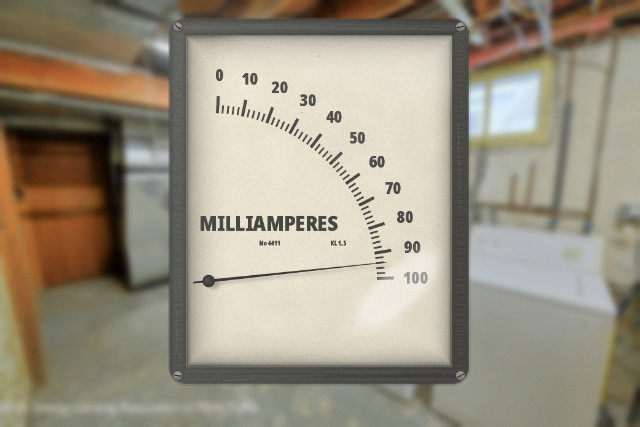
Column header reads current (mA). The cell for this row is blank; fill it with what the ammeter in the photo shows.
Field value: 94 mA
